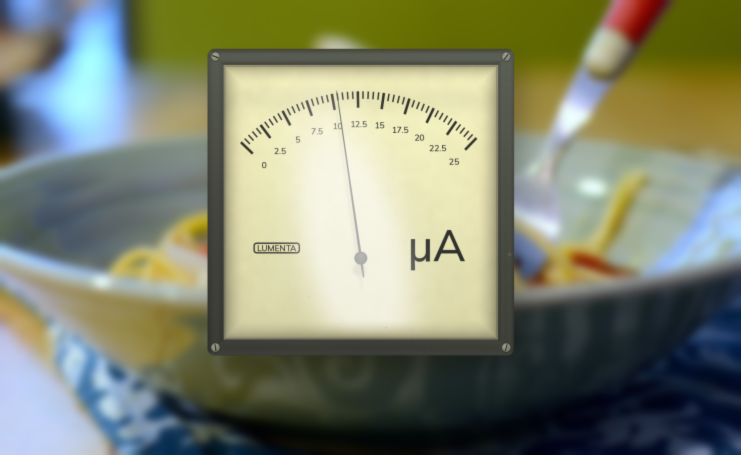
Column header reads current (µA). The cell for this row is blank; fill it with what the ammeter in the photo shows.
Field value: 10.5 µA
